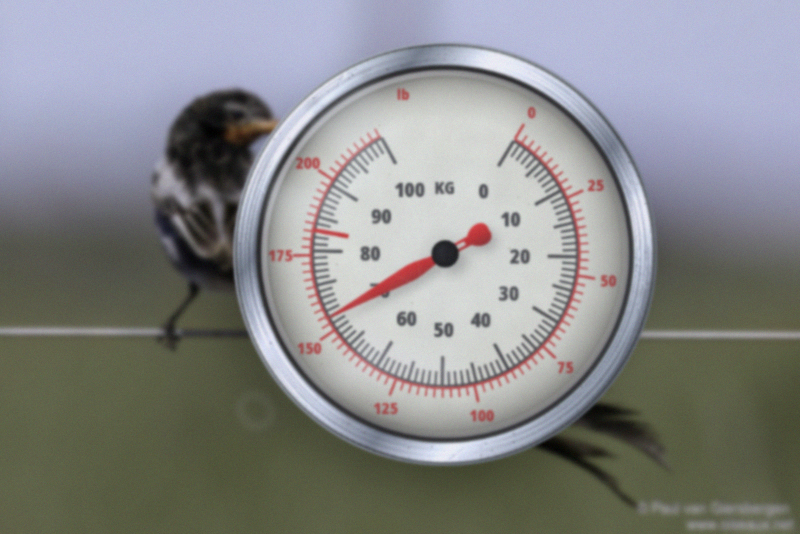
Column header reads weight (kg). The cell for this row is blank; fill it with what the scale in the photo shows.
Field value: 70 kg
